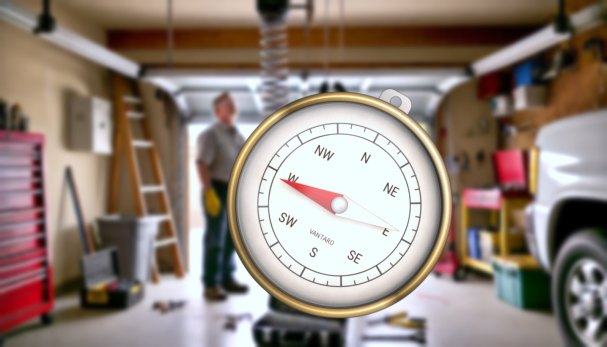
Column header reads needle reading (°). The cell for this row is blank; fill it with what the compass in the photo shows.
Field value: 265 °
